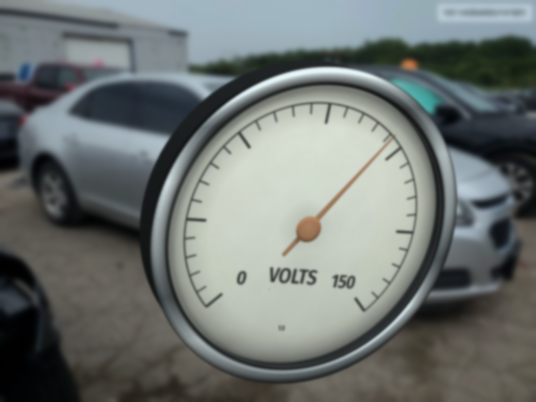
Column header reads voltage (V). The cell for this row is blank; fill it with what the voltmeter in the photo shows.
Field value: 95 V
